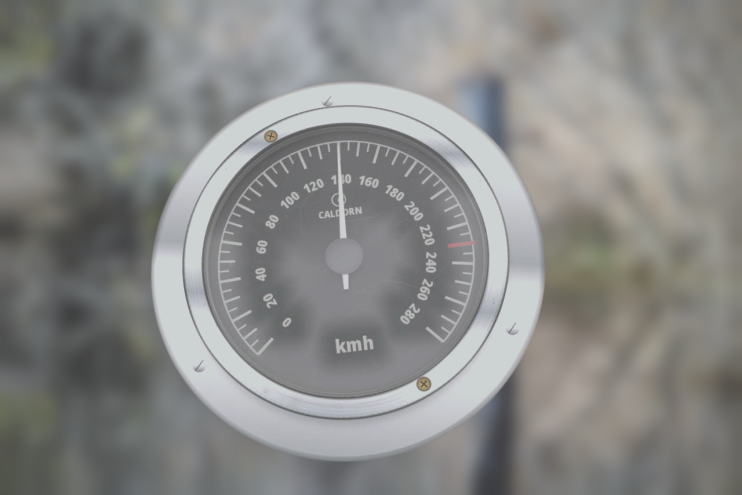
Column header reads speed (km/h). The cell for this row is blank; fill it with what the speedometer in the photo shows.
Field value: 140 km/h
